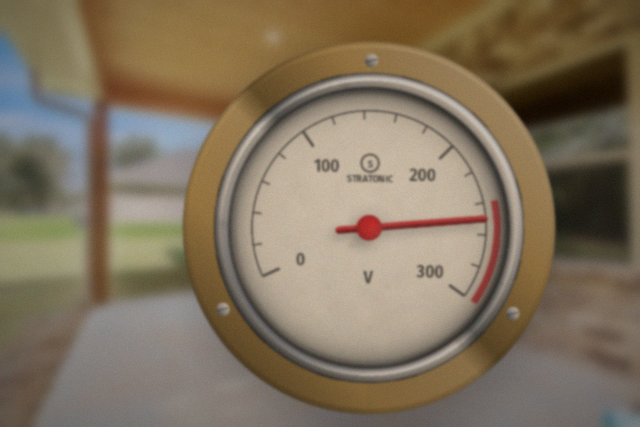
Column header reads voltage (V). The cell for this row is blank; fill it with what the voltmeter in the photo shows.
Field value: 250 V
